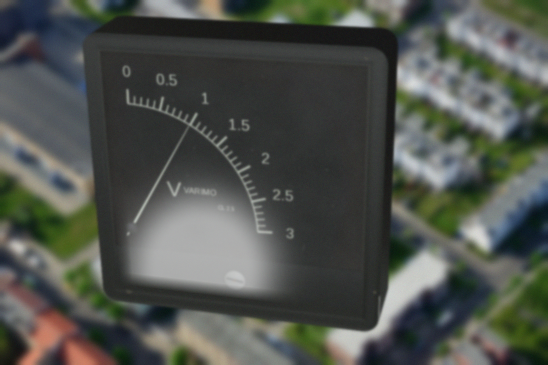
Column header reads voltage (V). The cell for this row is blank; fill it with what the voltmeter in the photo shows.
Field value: 1 V
